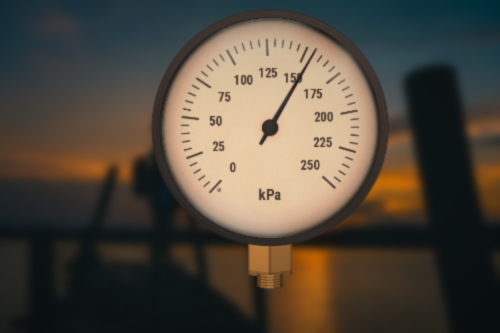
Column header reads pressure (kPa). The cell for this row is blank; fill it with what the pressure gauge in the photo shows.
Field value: 155 kPa
